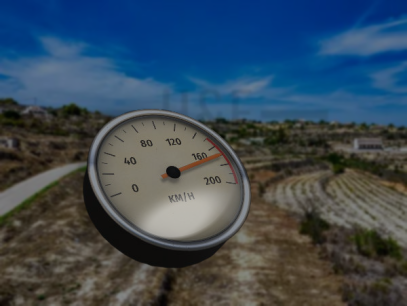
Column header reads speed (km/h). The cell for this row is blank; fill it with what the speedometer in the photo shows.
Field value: 170 km/h
